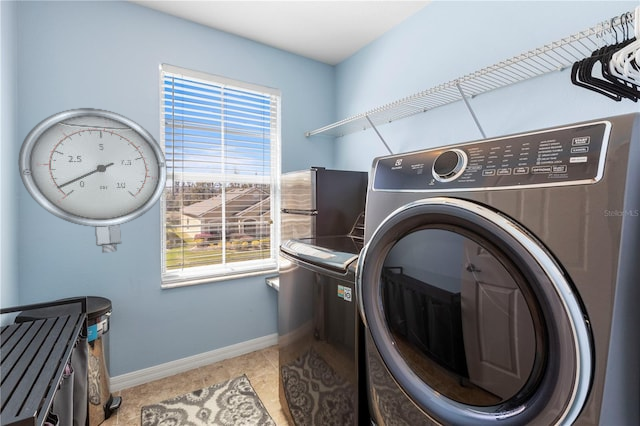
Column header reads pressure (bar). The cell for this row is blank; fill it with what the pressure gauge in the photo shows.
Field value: 0.5 bar
